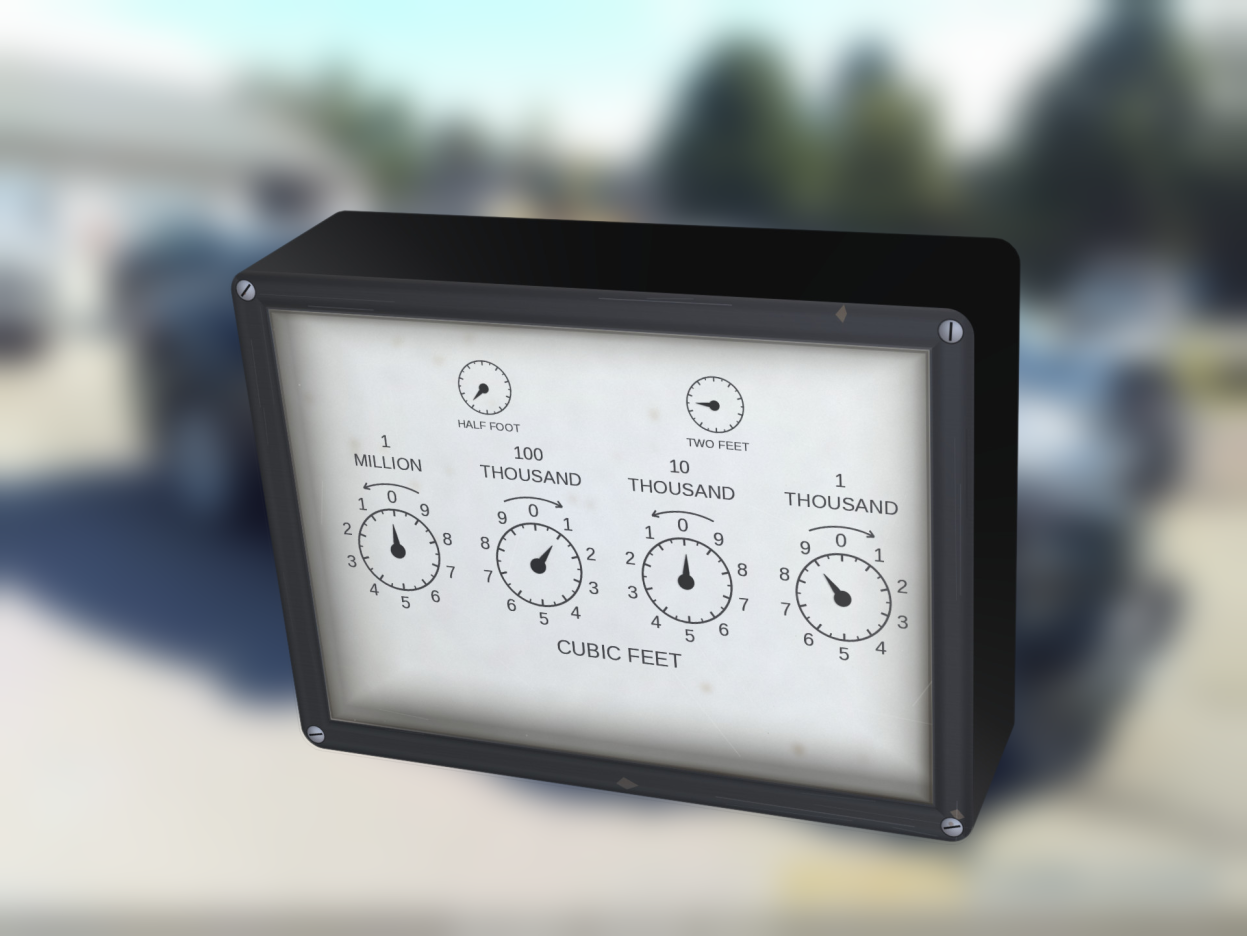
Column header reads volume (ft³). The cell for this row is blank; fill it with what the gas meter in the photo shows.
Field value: 9900 ft³
